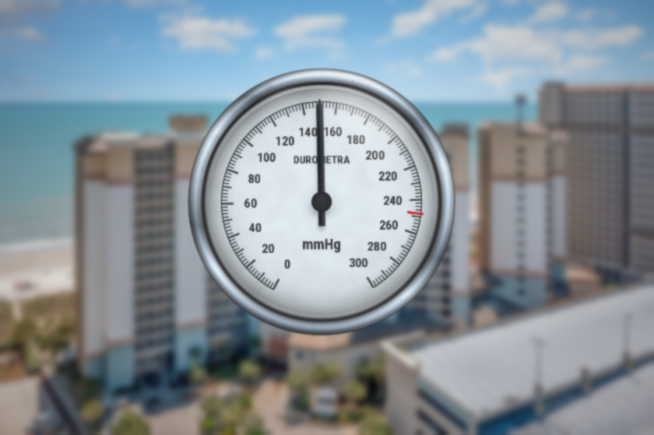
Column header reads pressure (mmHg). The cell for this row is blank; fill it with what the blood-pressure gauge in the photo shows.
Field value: 150 mmHg
